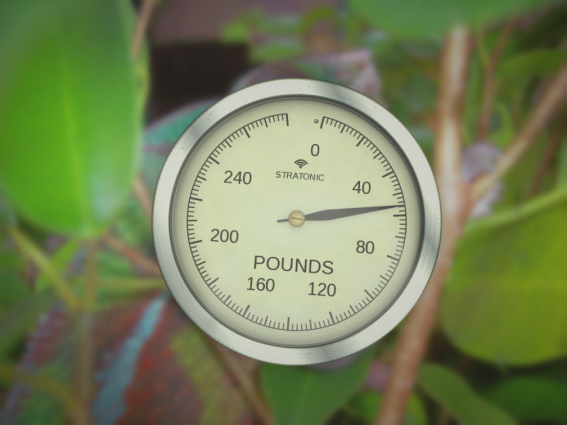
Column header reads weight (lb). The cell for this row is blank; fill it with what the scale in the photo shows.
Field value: 56 lb
